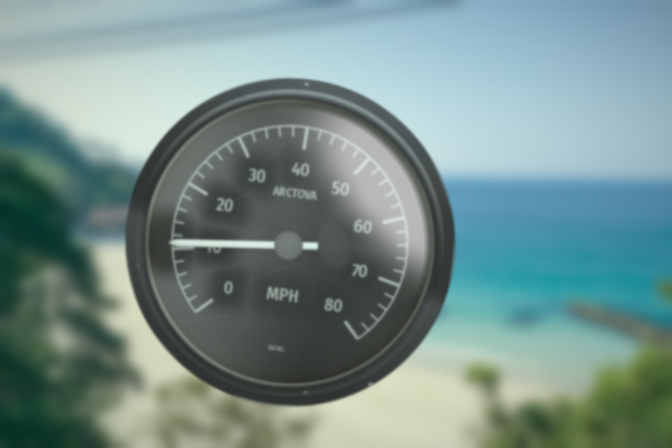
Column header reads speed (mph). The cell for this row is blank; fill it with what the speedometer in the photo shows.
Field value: 11 mph
